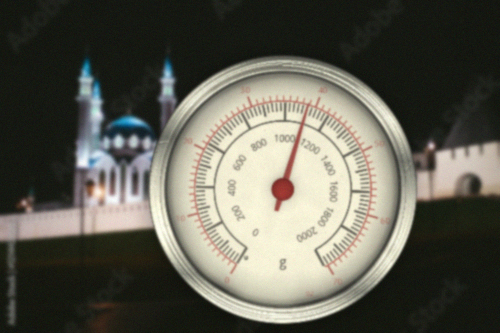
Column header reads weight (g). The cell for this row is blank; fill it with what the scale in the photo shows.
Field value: 1100 g
